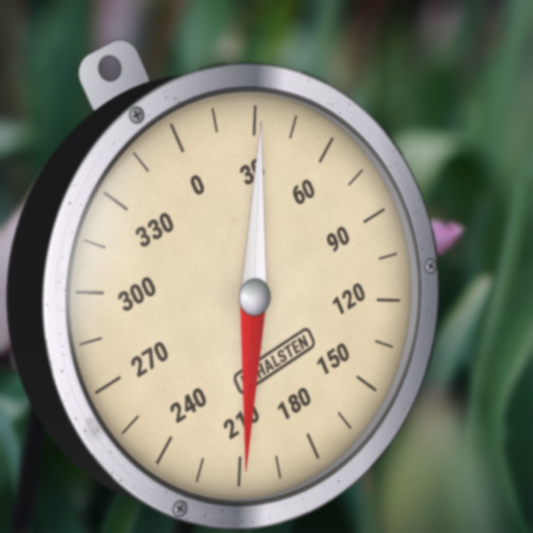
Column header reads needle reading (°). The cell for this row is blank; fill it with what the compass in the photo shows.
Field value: 210 °
